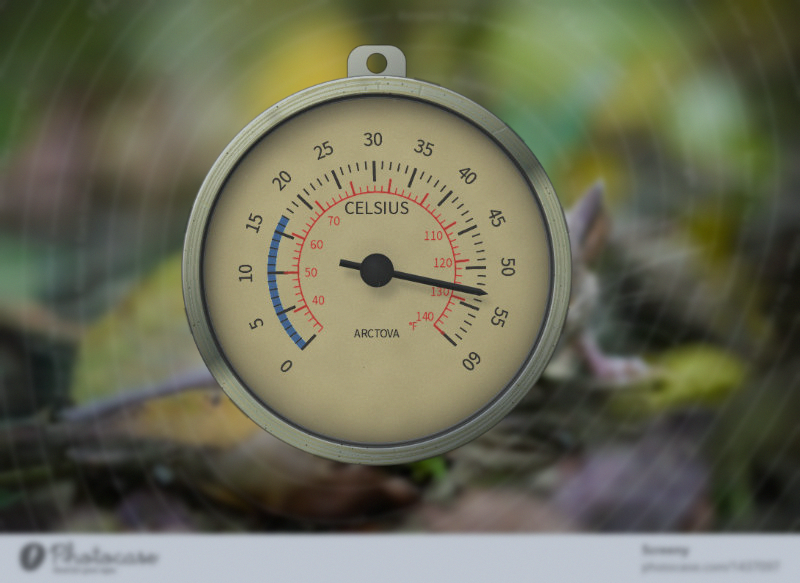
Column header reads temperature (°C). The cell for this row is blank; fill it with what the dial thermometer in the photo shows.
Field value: 53 °C
